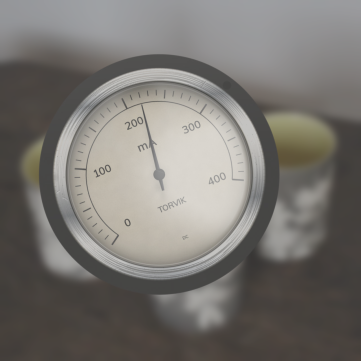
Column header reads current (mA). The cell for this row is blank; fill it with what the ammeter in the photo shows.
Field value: 220 mA
